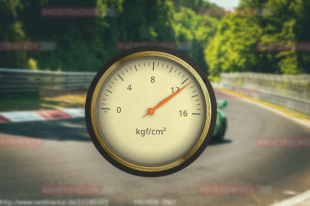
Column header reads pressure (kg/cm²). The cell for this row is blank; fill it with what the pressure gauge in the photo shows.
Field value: 12.5 kg/cm²
